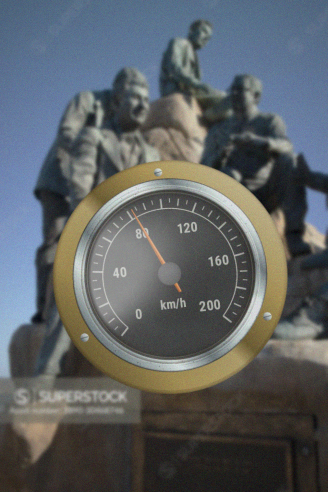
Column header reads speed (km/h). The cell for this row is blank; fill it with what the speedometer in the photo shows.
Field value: 82.5 km/h
